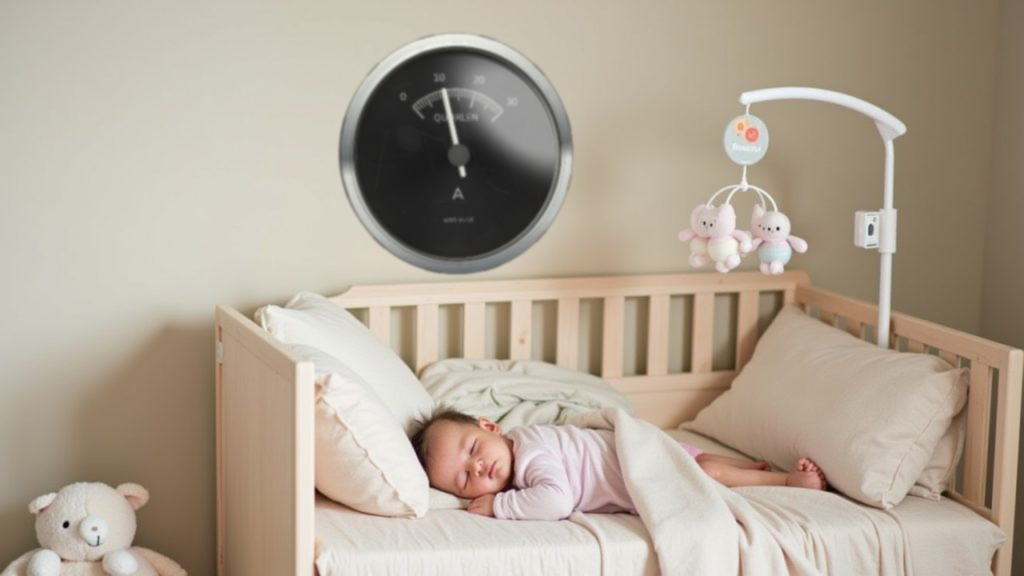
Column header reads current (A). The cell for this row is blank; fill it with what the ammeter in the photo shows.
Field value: 10 A
